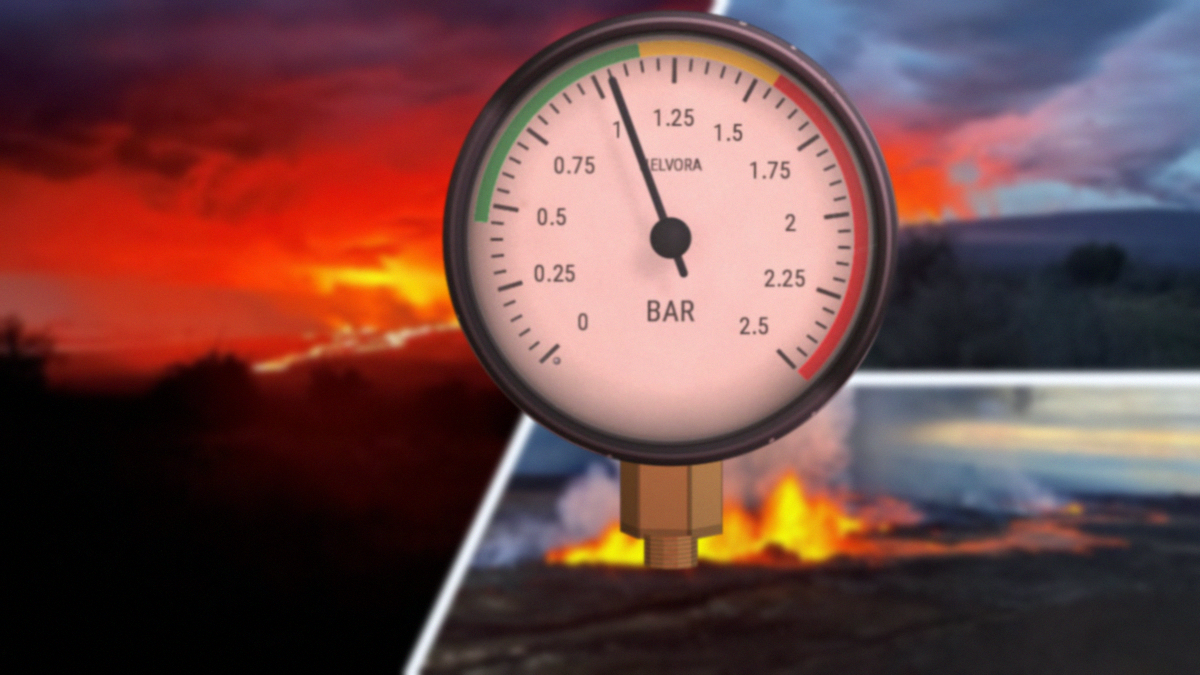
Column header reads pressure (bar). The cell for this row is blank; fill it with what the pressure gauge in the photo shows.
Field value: 1.05 bar
